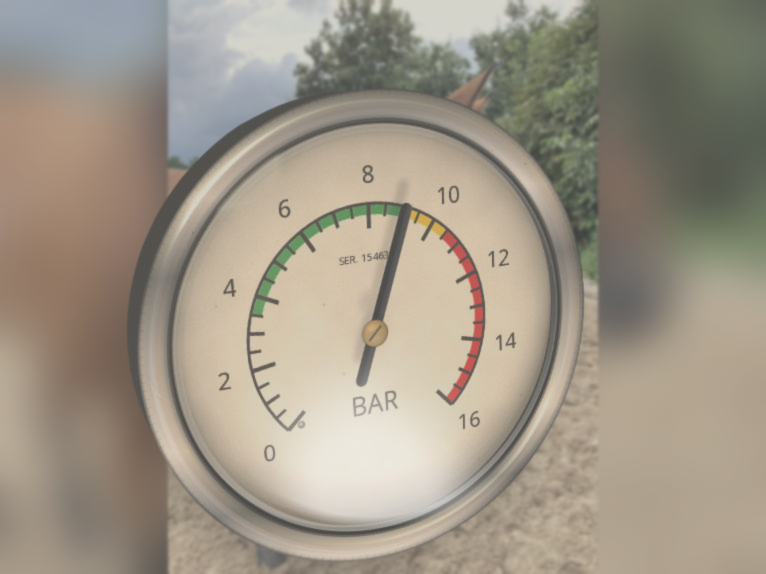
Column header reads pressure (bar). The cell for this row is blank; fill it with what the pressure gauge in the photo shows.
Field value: 9 bar
